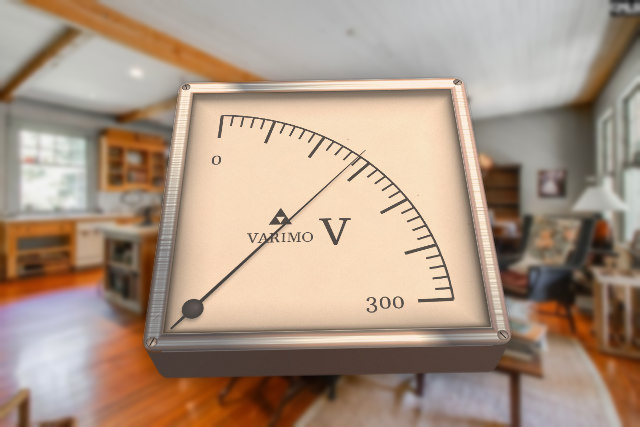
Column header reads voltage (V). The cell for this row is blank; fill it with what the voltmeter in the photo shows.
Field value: 140 V
